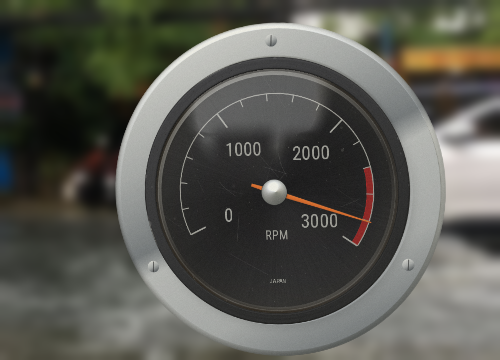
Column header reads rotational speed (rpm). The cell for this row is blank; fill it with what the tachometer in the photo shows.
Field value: 2800 rpm
